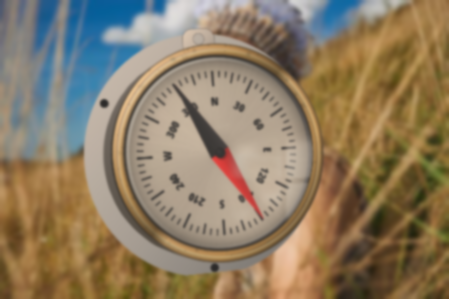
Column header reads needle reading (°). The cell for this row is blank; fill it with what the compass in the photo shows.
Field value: 150 °
